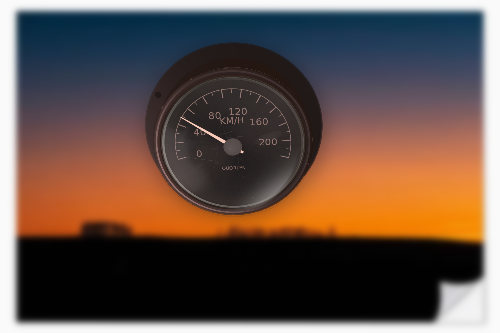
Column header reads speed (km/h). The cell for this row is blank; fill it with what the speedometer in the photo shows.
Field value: 50 km/h
